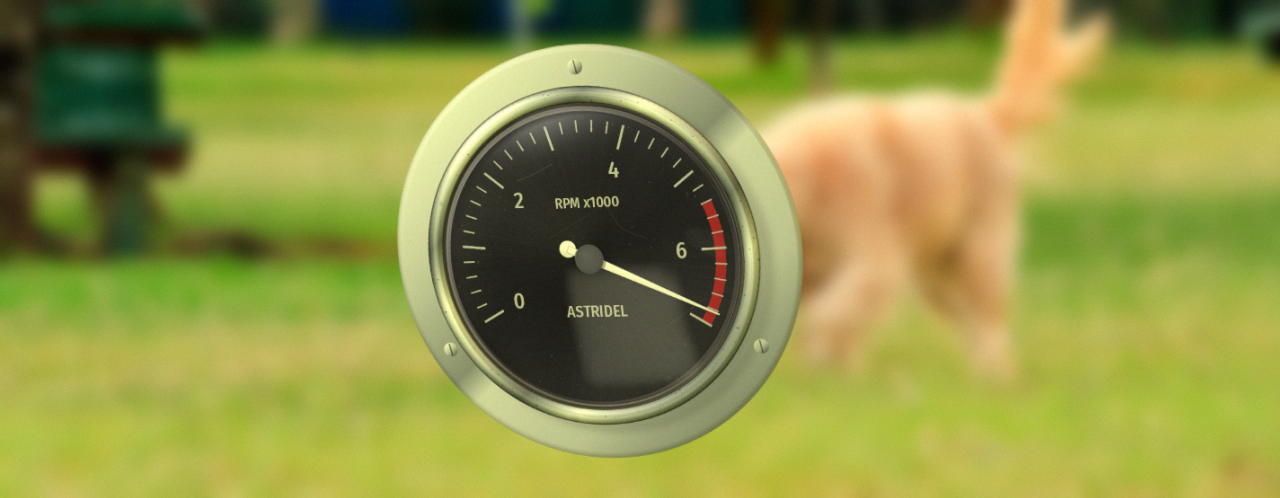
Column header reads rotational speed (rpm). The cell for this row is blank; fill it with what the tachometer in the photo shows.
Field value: 6800 rpm
